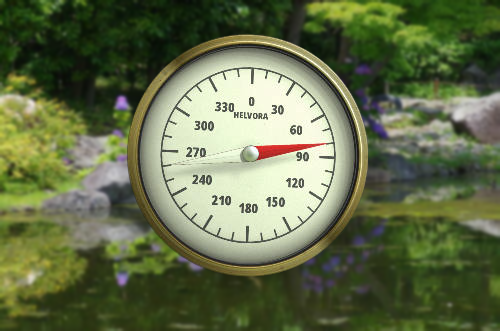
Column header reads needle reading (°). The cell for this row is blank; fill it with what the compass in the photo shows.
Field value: 80 °
